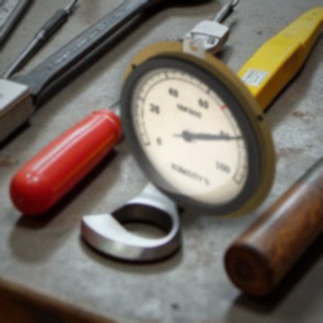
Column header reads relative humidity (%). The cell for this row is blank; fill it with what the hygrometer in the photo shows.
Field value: 80 %
